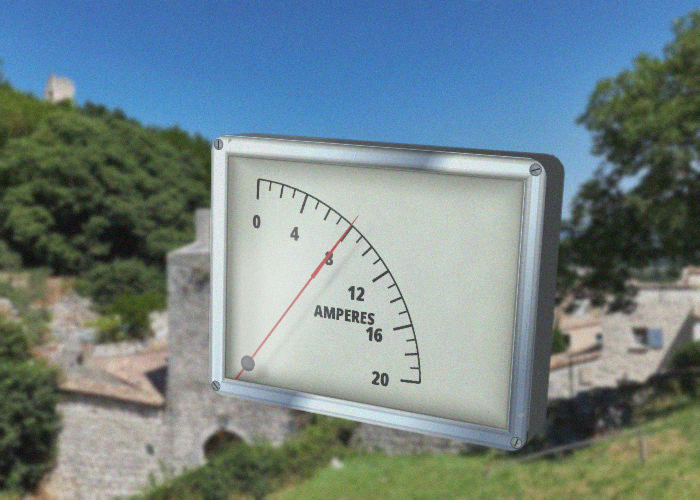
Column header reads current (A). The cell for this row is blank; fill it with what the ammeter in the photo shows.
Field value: 8 A
